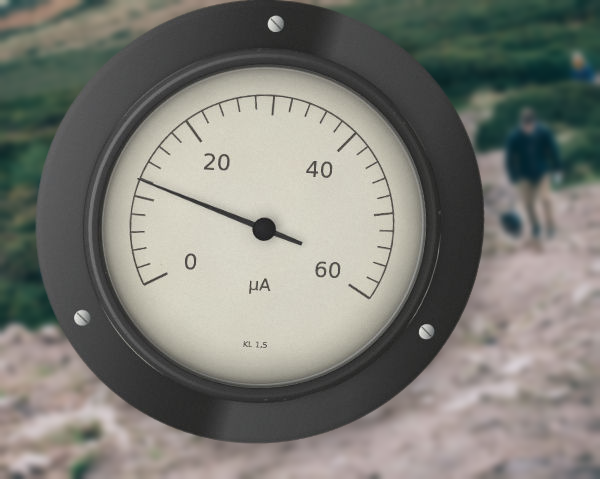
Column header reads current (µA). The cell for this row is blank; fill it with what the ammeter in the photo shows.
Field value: 12 µA
